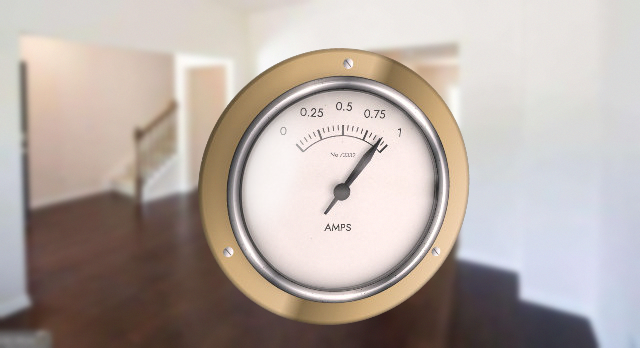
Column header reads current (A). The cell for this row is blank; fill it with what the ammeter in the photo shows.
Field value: 0.9 A
